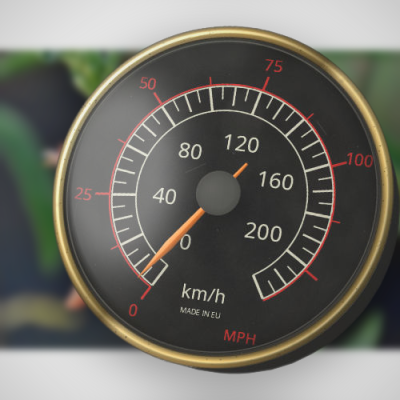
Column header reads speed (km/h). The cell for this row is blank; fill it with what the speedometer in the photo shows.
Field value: 5 km/h
